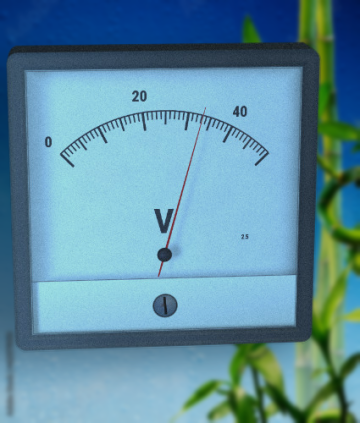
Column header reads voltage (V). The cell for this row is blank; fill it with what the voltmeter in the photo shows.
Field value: 33 V
